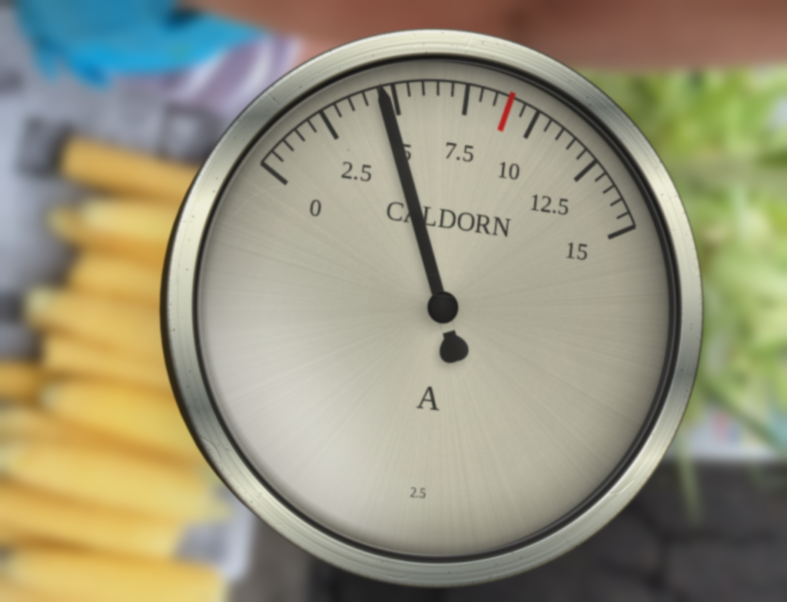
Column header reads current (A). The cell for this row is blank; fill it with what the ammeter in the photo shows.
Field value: 4.5 A
